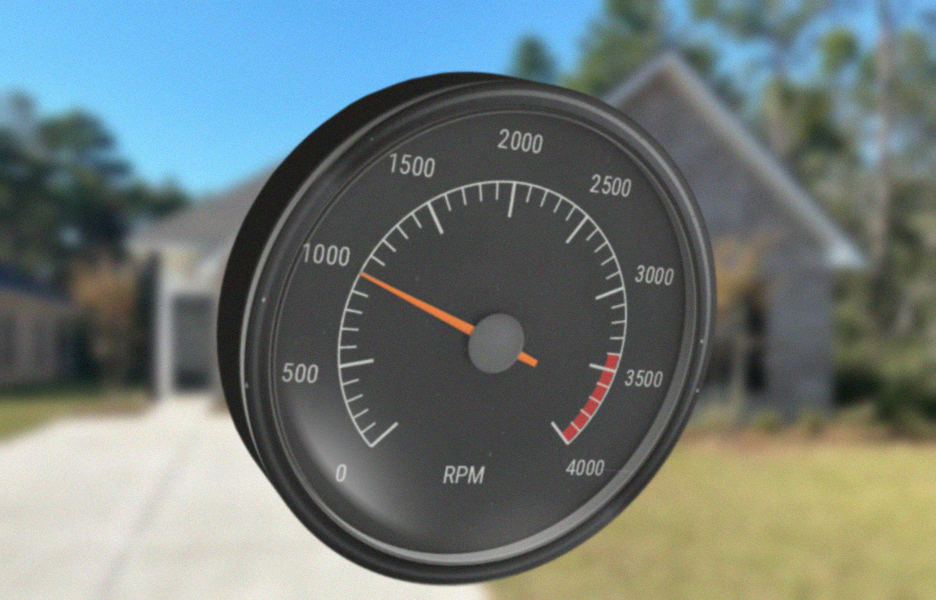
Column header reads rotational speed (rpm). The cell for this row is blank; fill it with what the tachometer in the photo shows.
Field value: 1000 rpm
